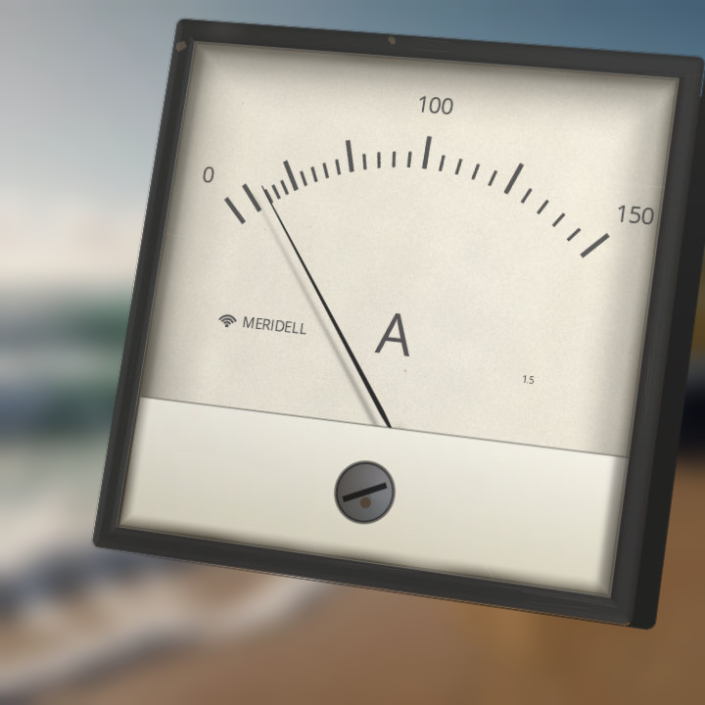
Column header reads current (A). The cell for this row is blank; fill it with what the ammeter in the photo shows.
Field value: 35 A
